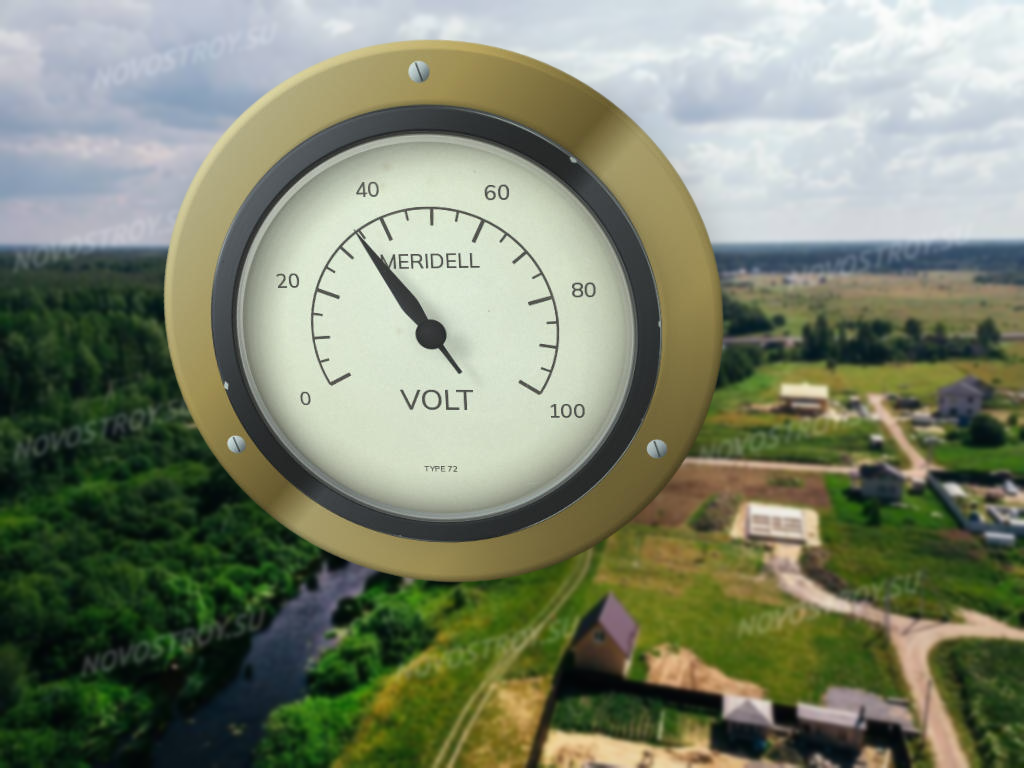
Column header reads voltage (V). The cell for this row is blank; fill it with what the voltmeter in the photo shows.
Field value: 35 V
